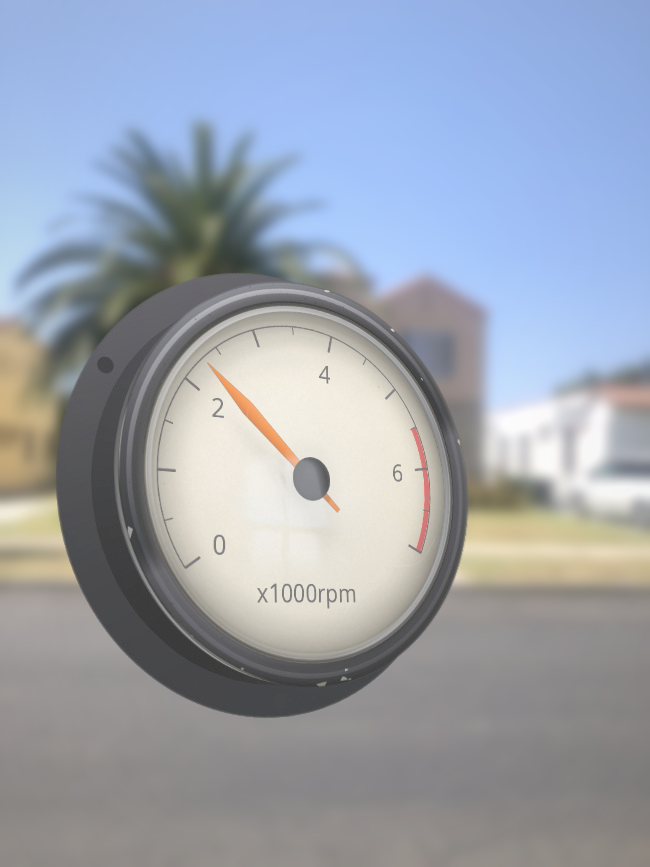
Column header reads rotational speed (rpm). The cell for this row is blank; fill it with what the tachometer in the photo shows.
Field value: 2250 rpm
